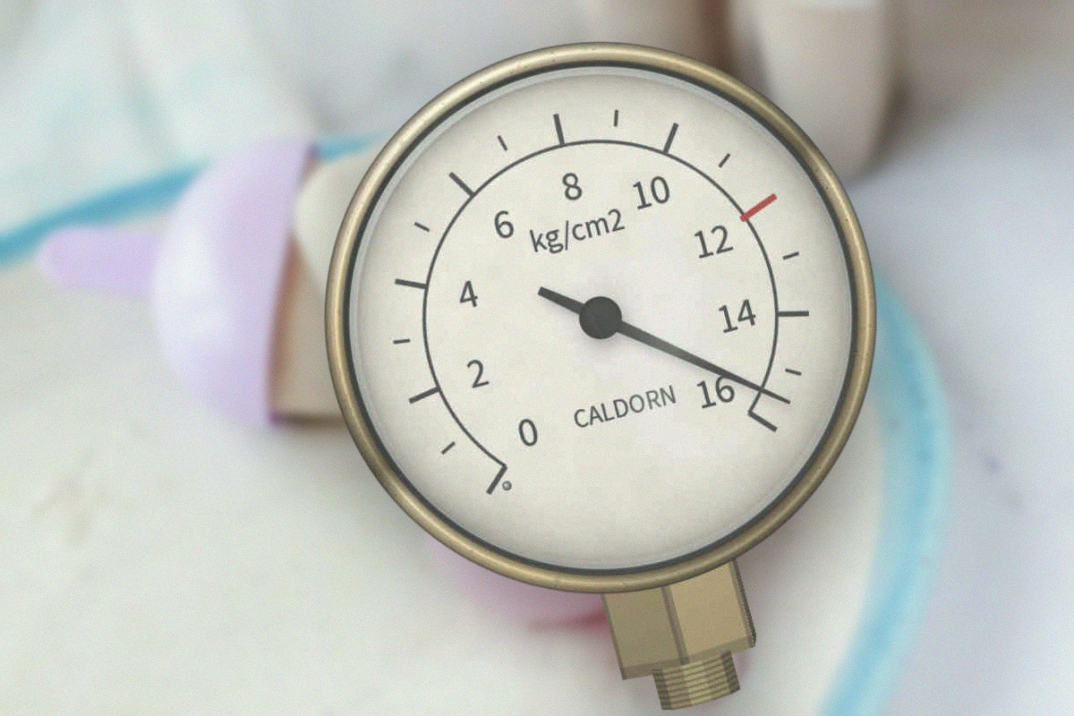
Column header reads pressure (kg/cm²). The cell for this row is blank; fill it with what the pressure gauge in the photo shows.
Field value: 15.5 kg/cm²
